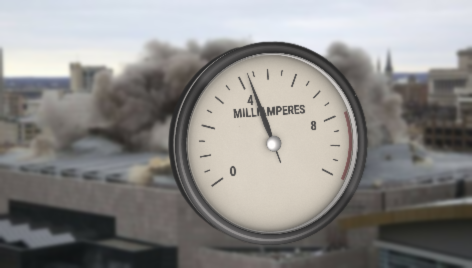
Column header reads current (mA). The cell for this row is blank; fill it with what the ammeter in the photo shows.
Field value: 4.25 mA
